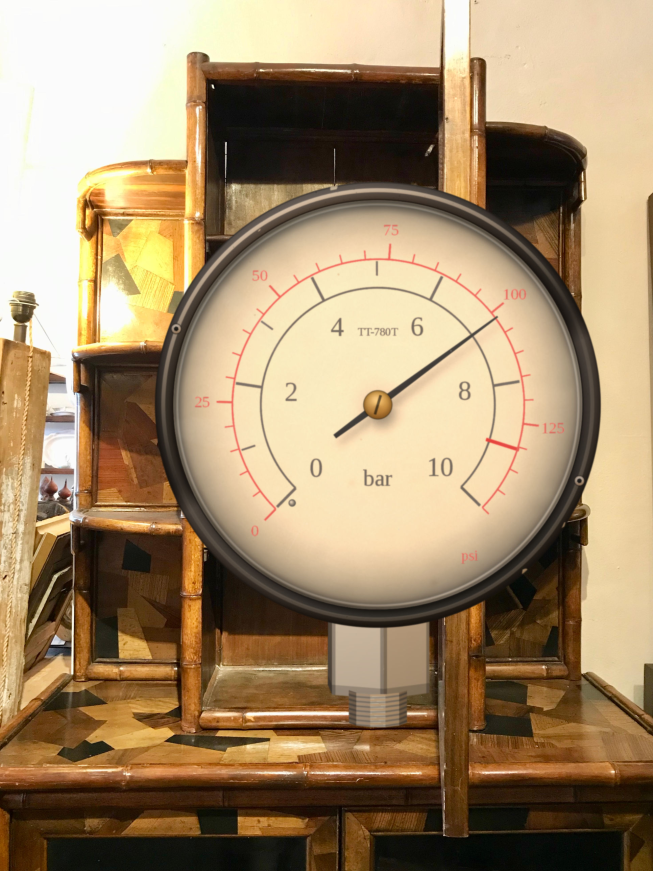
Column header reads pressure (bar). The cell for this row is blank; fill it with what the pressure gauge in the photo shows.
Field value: 7 bar
